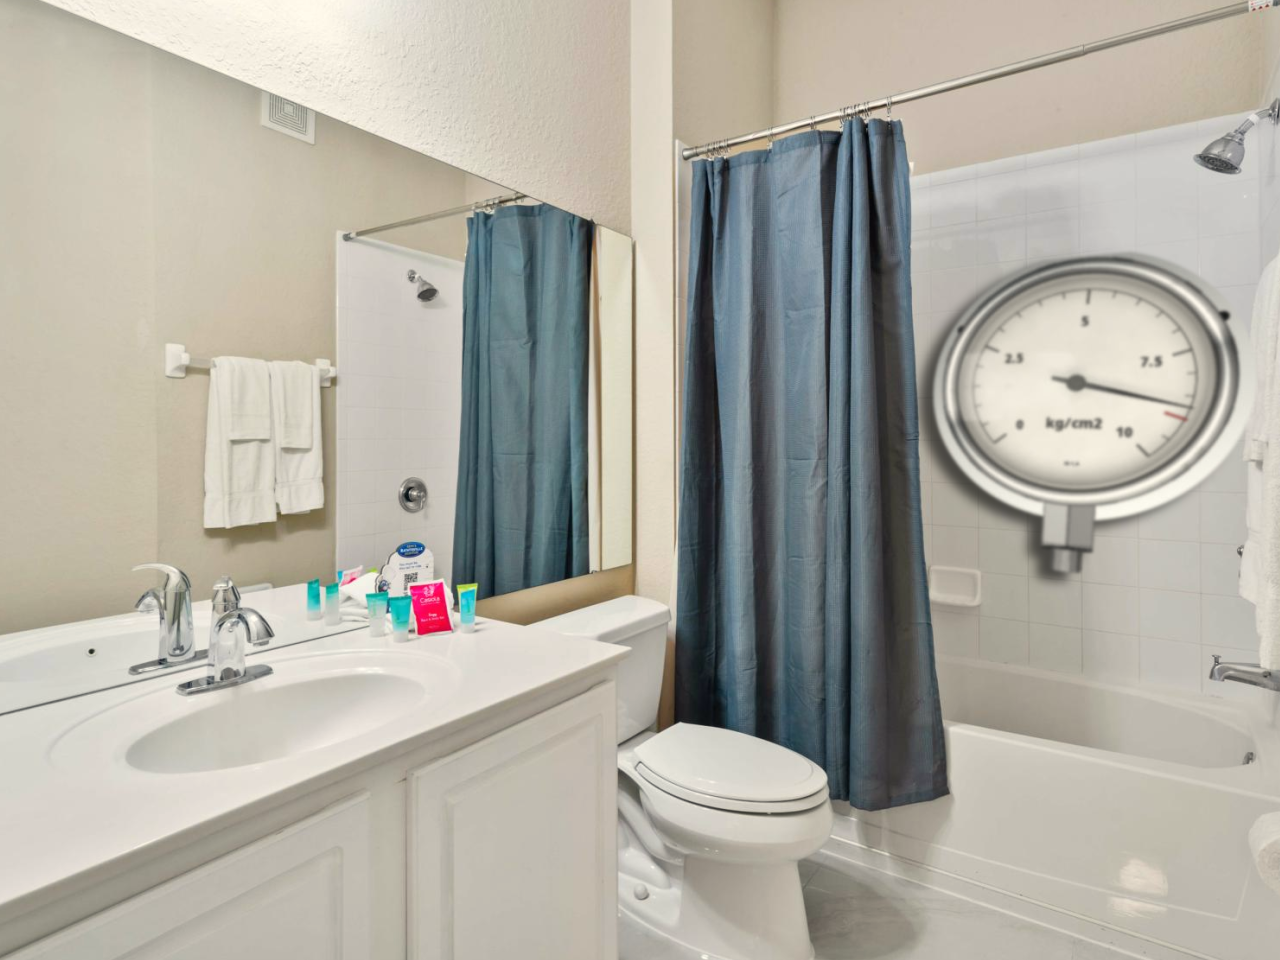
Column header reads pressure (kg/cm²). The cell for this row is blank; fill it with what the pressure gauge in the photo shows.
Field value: 8.75 kg/cm²
